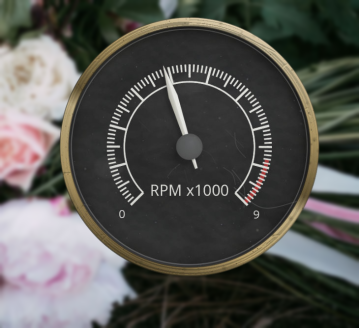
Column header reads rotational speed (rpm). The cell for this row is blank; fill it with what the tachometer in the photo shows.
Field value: 3900 rpm
